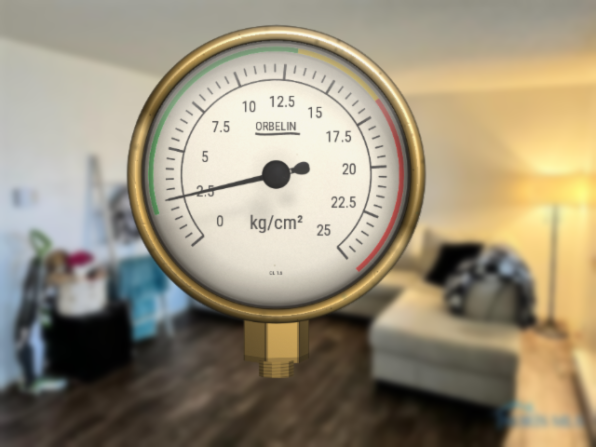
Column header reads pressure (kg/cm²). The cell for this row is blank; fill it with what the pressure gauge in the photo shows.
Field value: 2.5 kg/cm²
